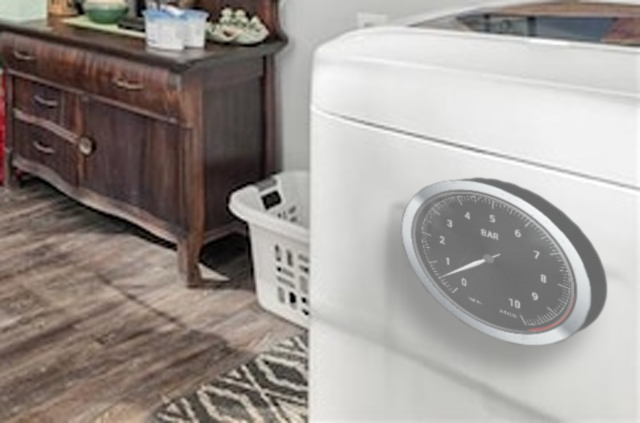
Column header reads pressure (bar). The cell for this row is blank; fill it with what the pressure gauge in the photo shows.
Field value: 0.5 bar
